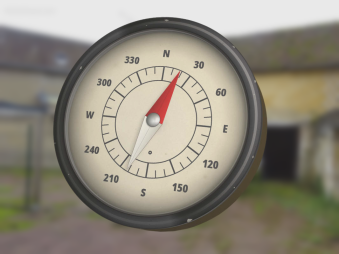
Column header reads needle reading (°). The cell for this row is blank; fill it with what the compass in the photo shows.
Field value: 20 °
